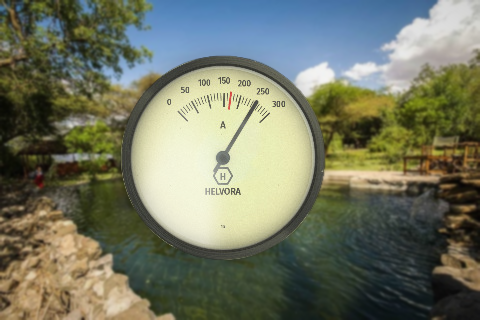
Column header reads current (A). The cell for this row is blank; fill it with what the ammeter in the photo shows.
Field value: 250 A
